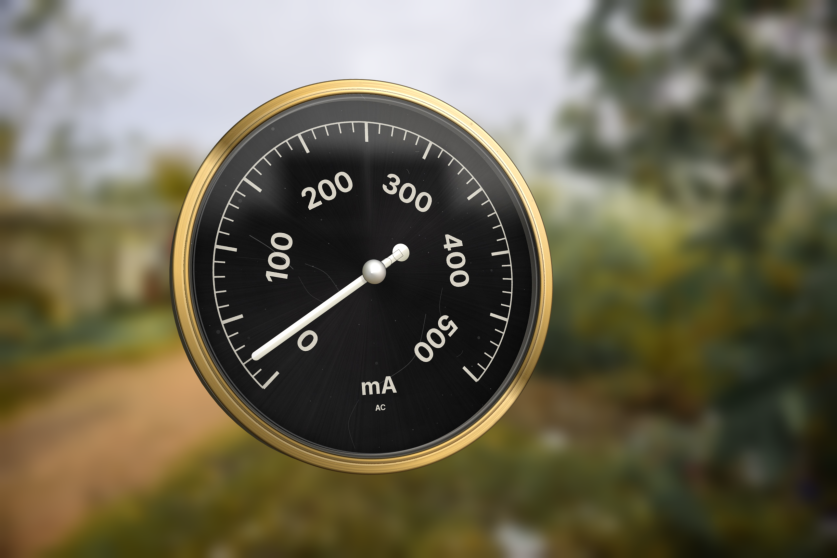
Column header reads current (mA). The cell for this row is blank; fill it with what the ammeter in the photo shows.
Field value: 20 mA
